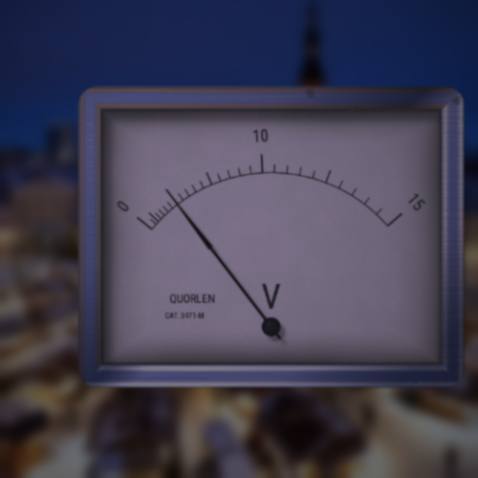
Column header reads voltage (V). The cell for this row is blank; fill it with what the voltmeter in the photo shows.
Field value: 5 V
